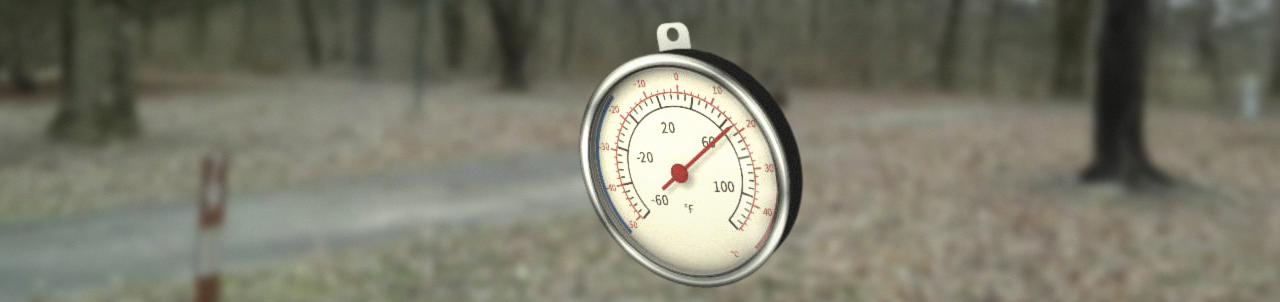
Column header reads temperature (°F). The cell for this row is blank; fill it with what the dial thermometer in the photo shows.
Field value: 64 °F
